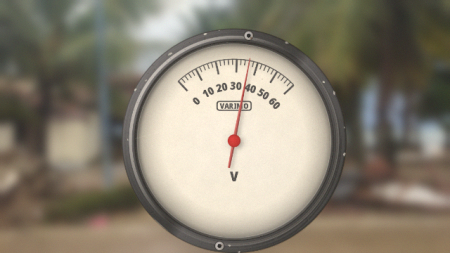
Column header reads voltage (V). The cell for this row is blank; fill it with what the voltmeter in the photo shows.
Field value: 36 V
